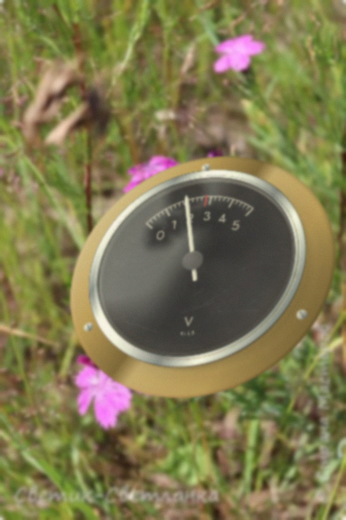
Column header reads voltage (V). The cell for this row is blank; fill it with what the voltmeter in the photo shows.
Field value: 2 V
